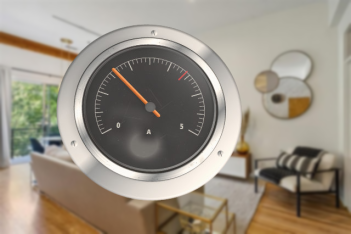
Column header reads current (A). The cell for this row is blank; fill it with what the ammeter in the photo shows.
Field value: 1.6 A
